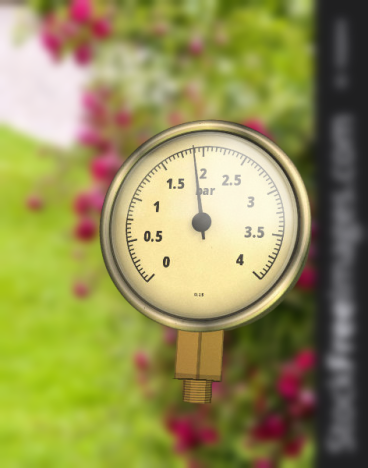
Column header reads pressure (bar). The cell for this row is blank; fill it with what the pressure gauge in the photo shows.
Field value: 1.9 bar
